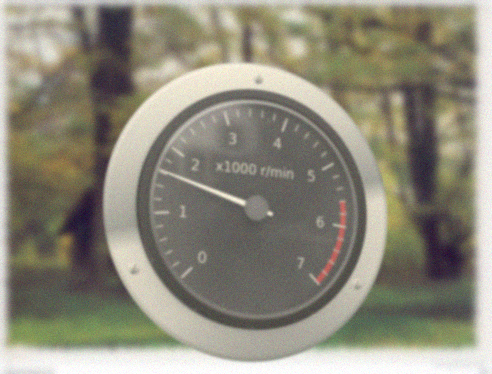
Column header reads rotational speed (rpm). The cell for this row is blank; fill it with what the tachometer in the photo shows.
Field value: 1600 rpm
